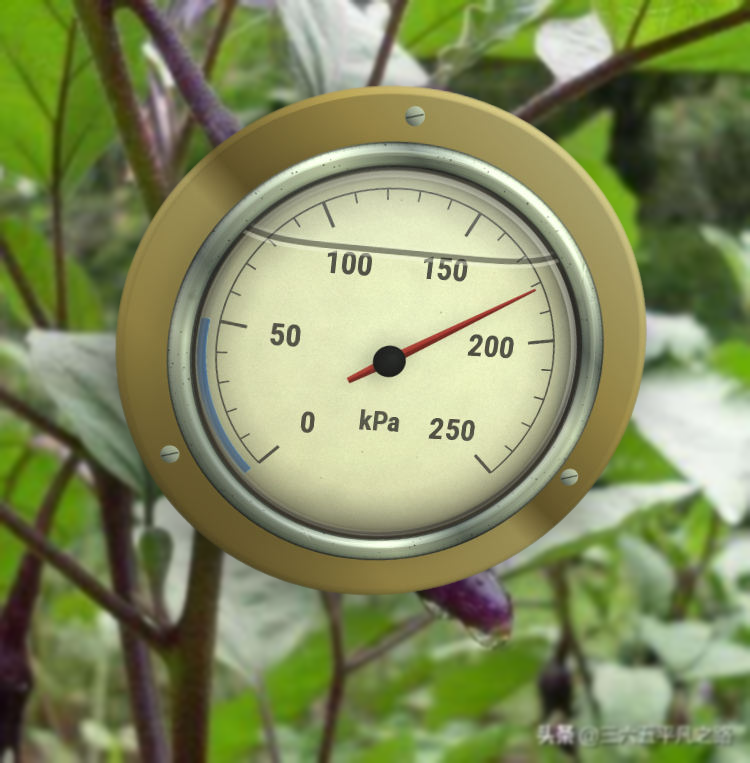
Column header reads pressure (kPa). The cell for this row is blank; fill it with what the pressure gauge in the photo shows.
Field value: 180 kPa
